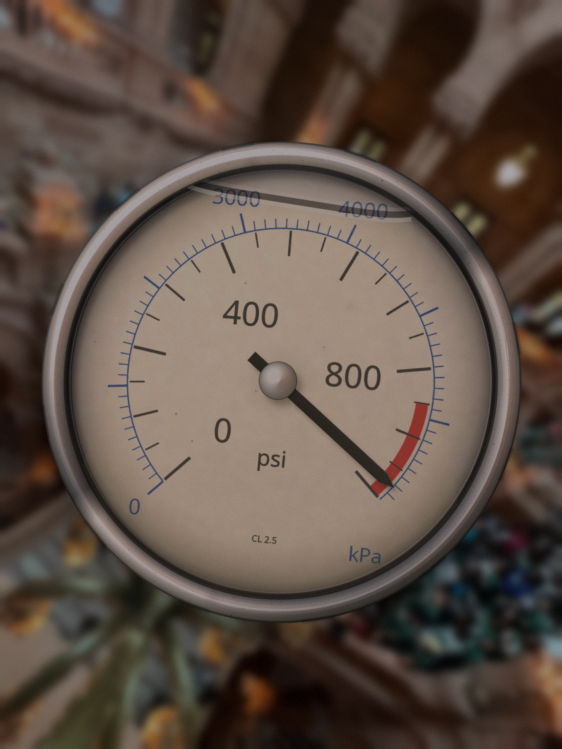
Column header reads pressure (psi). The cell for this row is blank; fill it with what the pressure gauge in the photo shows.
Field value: 975 psi
